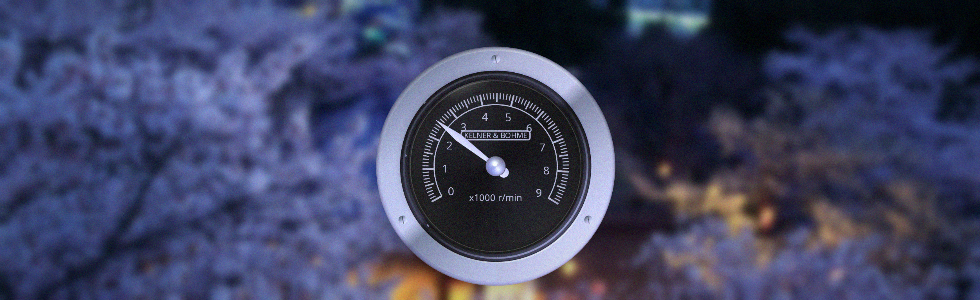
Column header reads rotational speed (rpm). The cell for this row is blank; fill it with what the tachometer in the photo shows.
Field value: 2500 rpm
